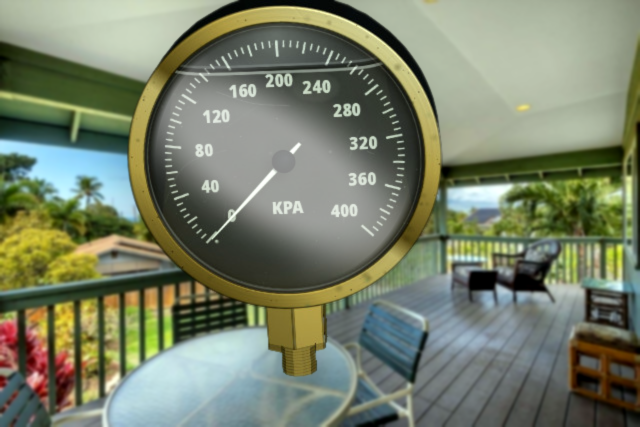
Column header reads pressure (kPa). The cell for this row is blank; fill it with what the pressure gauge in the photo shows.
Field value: 0 kPa
